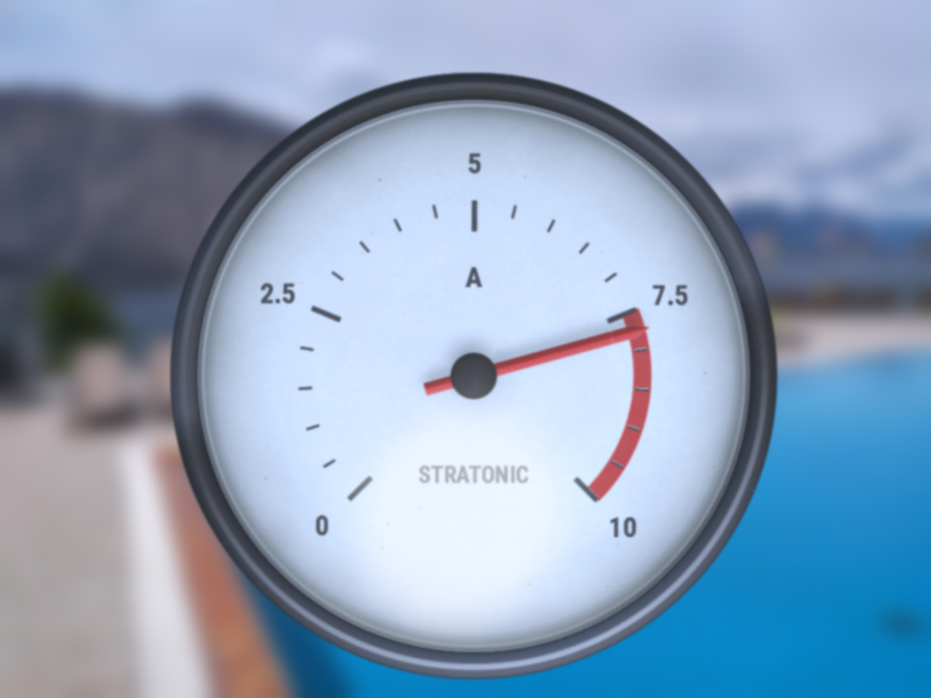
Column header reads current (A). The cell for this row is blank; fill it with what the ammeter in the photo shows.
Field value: 7.75 A
